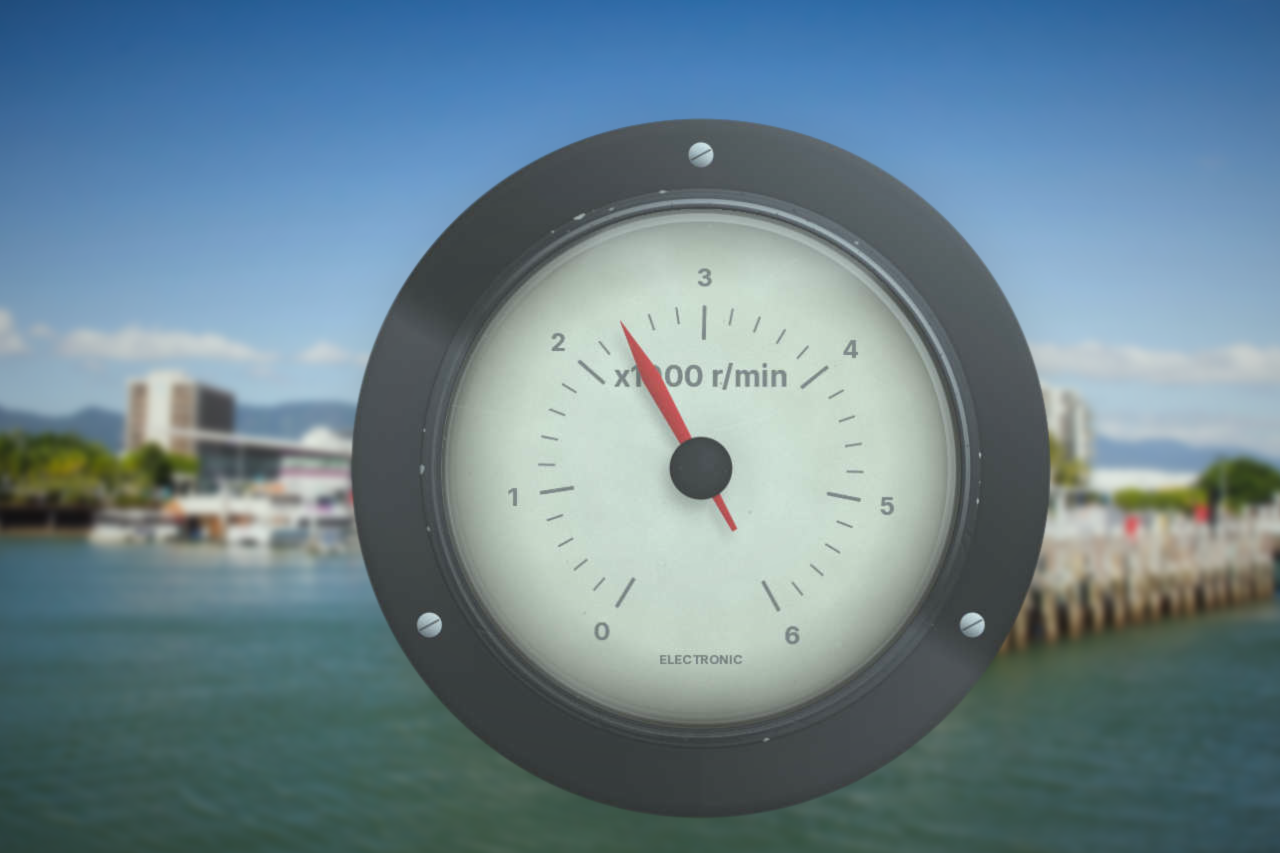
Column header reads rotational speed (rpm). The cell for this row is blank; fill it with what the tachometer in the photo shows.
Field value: 2400 rpm
